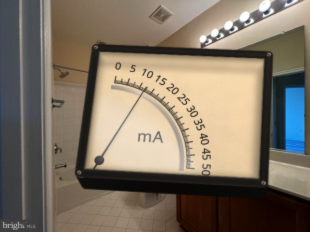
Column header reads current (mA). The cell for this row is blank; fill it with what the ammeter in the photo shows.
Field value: 12.5 mA
